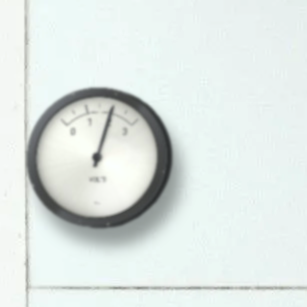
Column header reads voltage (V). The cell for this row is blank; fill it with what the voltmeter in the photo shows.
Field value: 2 V
